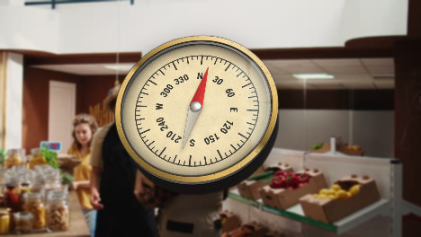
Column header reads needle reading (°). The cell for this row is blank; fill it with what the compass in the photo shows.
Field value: 10 °
